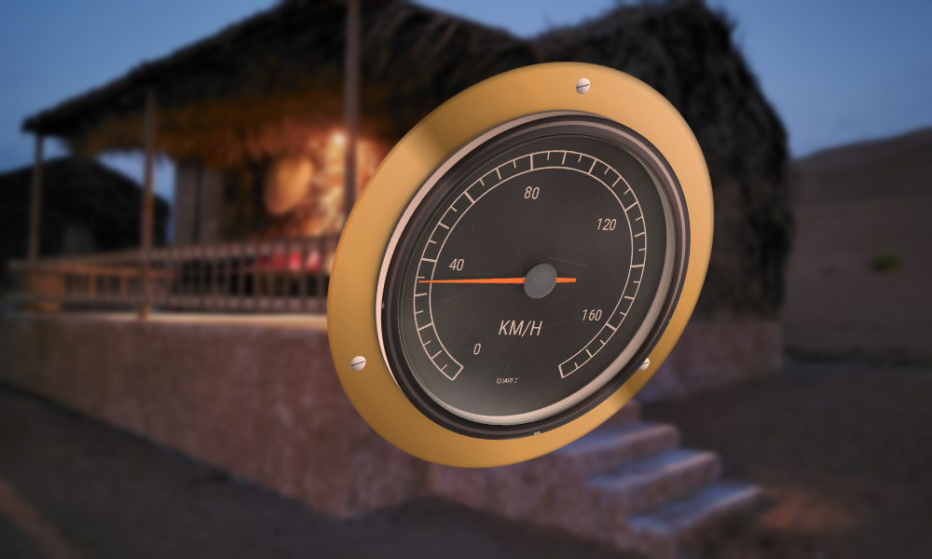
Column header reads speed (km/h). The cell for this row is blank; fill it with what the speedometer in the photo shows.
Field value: 35 km/h
